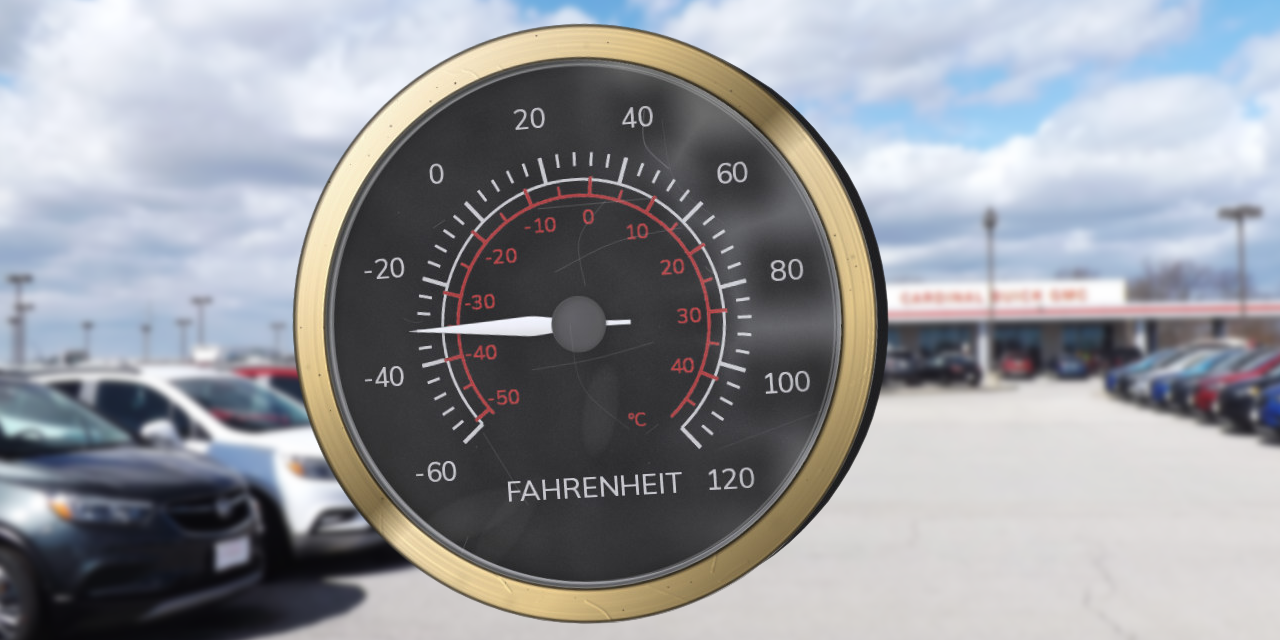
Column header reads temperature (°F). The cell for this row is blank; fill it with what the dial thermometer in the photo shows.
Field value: -32 °F
